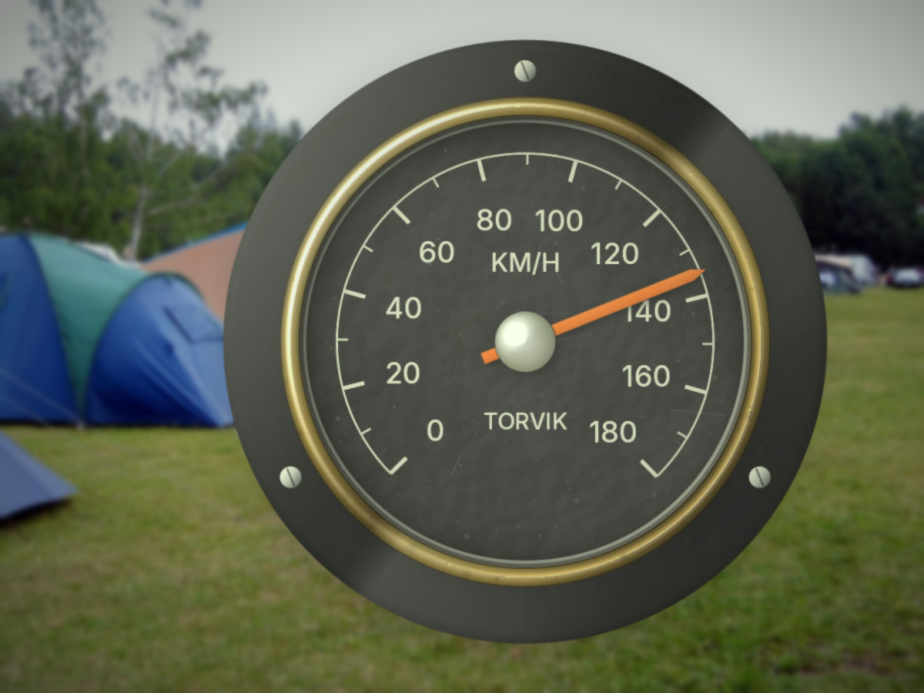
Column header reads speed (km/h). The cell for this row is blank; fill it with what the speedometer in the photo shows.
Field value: 135 km/h
